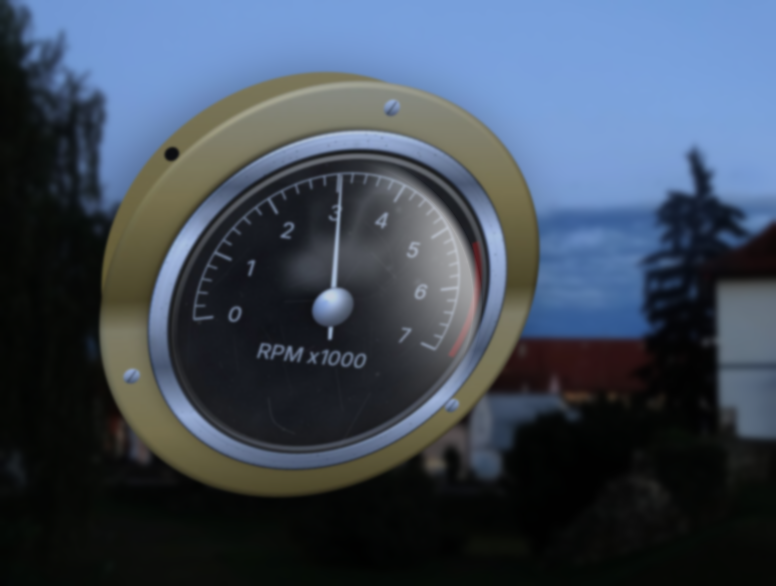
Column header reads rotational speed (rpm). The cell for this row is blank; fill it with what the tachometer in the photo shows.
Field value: 3000 rpm
